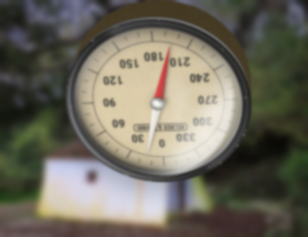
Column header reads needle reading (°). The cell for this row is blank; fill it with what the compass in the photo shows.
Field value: 195 °
